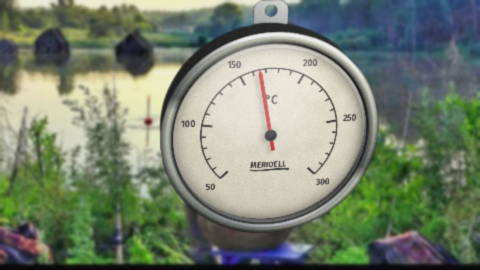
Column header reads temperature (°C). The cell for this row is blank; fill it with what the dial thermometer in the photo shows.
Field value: 165 °C
